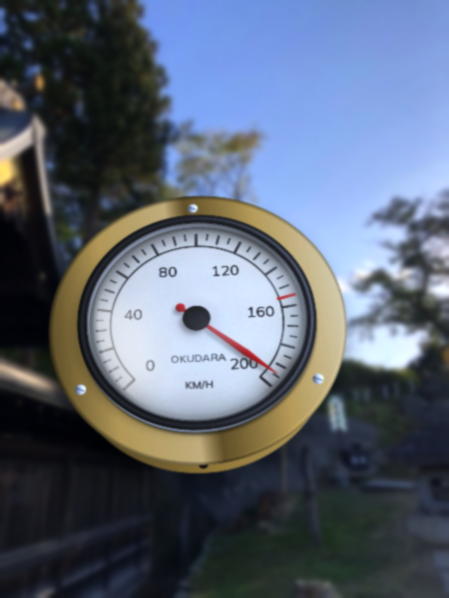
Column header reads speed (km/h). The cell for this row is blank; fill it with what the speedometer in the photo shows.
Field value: 195 km/h
